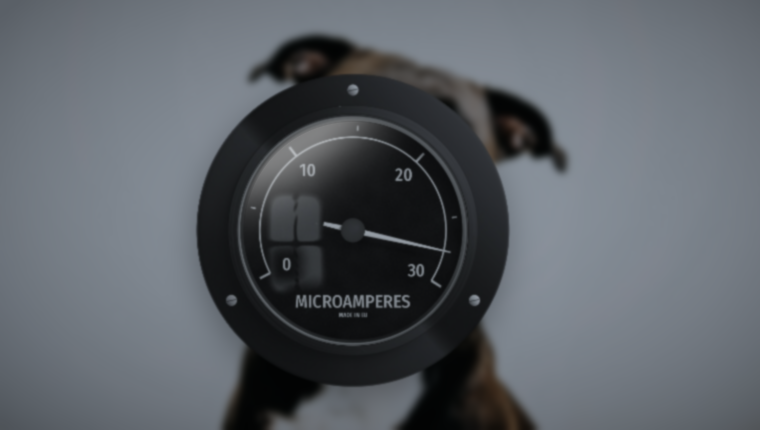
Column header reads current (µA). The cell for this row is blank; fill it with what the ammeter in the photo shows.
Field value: 27.5 µA
